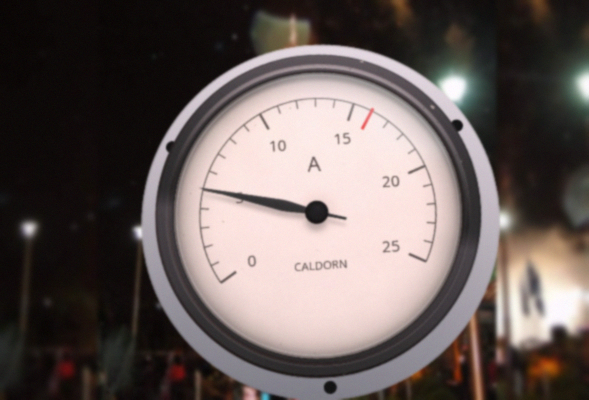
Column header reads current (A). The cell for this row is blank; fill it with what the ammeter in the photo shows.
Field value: 5 A
